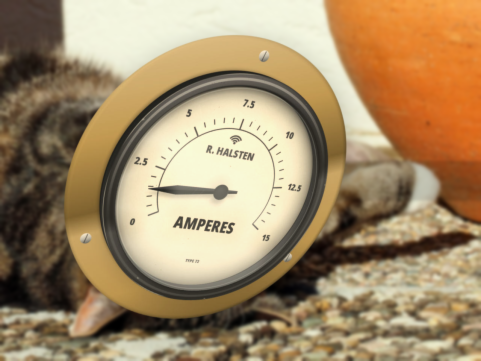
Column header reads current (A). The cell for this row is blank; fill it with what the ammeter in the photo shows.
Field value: 1.5 A
